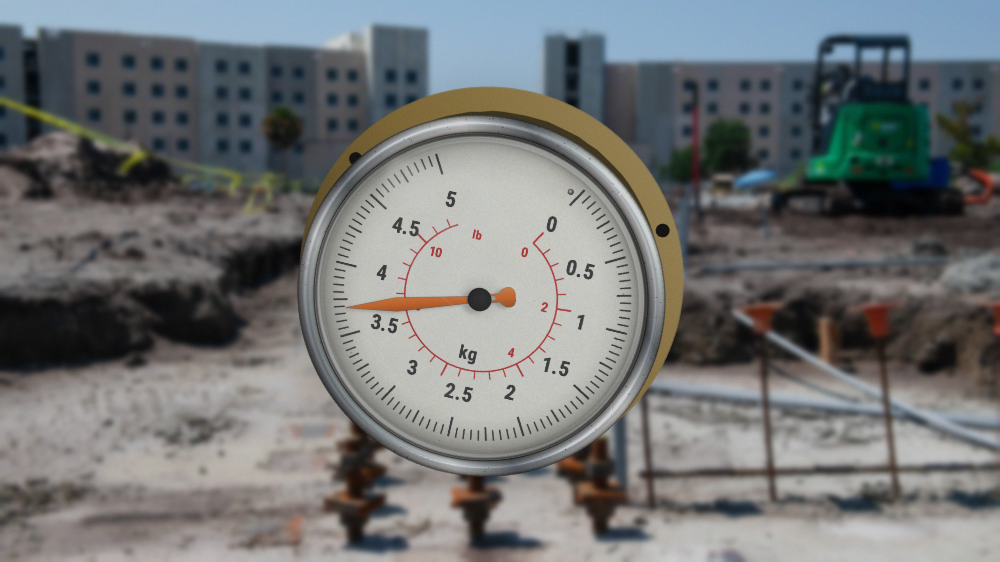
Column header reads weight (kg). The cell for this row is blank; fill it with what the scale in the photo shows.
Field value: 3.7 kg
